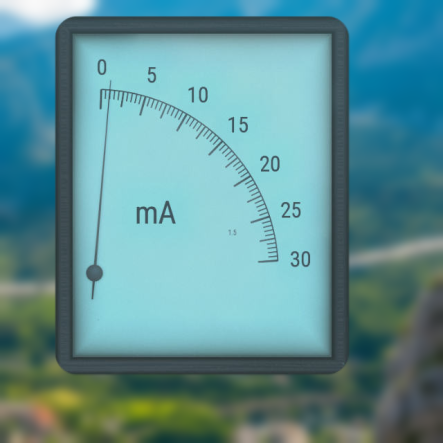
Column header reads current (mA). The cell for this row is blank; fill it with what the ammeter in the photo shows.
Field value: 1 mA
